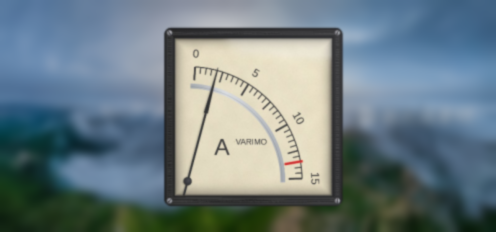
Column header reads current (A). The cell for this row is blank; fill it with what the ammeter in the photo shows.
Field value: 2 A
